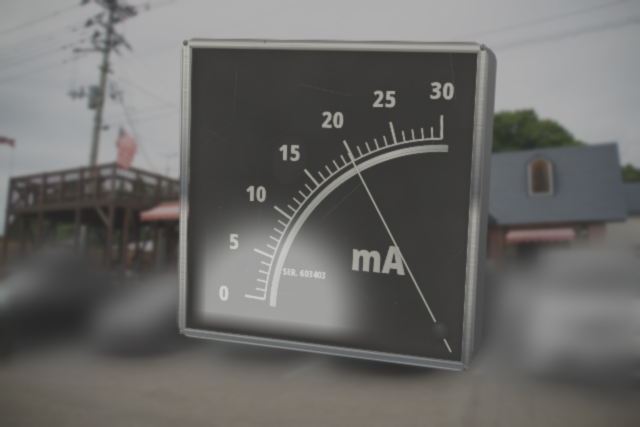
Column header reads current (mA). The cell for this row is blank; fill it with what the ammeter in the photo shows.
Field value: 20 mA
